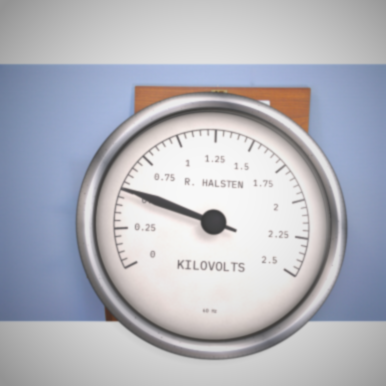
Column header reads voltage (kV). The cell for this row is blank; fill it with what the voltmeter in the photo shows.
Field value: 0.5 kV
